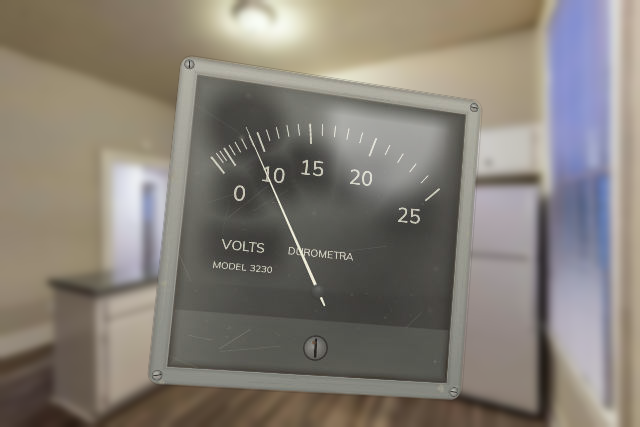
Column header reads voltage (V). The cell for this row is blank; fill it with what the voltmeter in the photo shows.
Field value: 9 V
